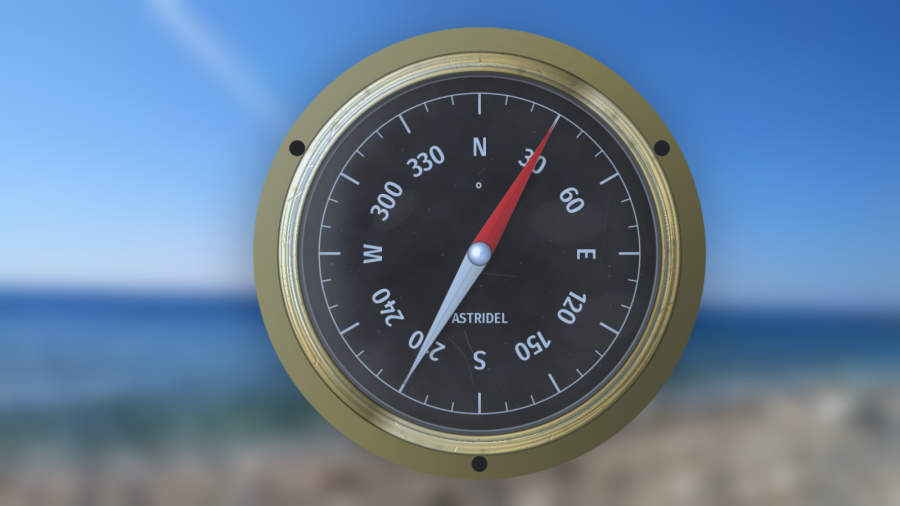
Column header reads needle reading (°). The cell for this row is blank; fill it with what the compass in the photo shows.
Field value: 30 °
